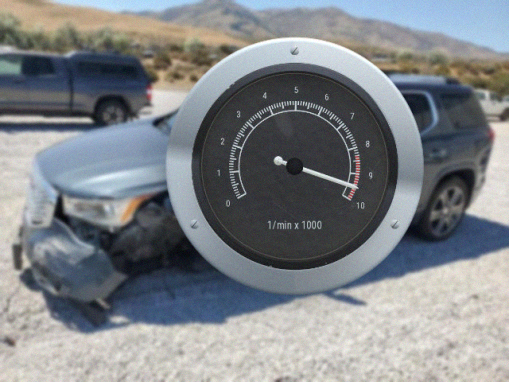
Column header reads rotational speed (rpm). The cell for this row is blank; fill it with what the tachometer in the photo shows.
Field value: 9500 rpm
